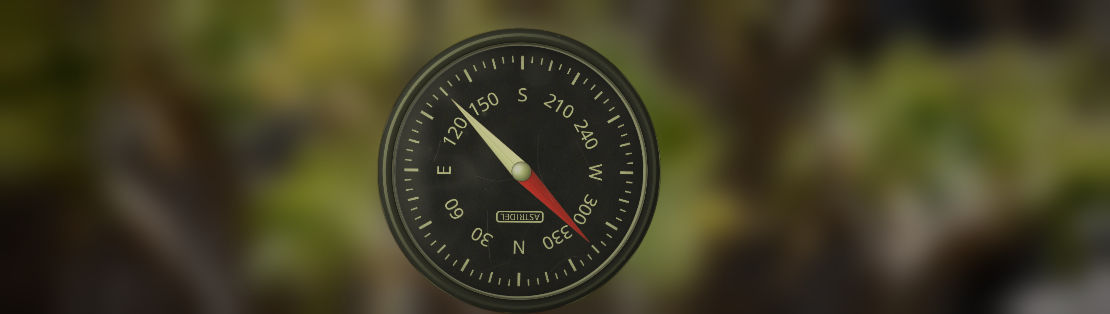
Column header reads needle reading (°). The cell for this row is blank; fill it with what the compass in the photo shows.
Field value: 315 °
